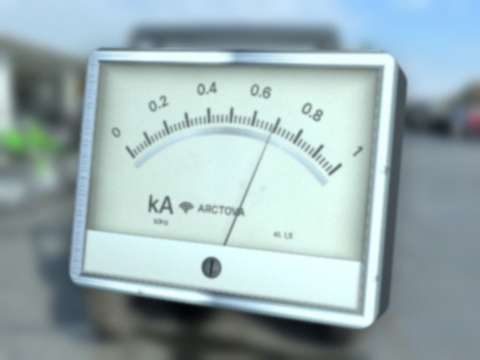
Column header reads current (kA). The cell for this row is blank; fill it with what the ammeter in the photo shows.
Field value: 0.7 kA
